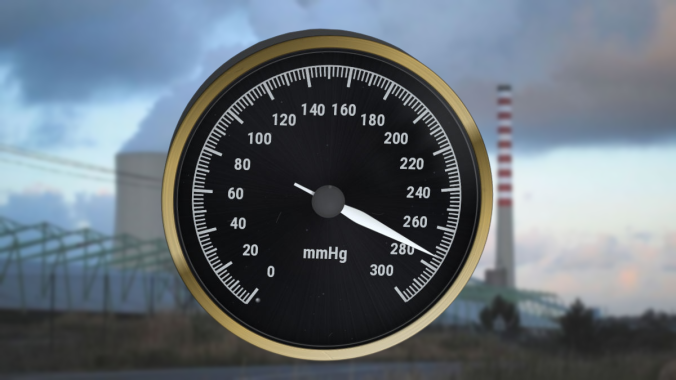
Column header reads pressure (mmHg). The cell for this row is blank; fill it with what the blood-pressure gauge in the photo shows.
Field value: 274 mmHg
